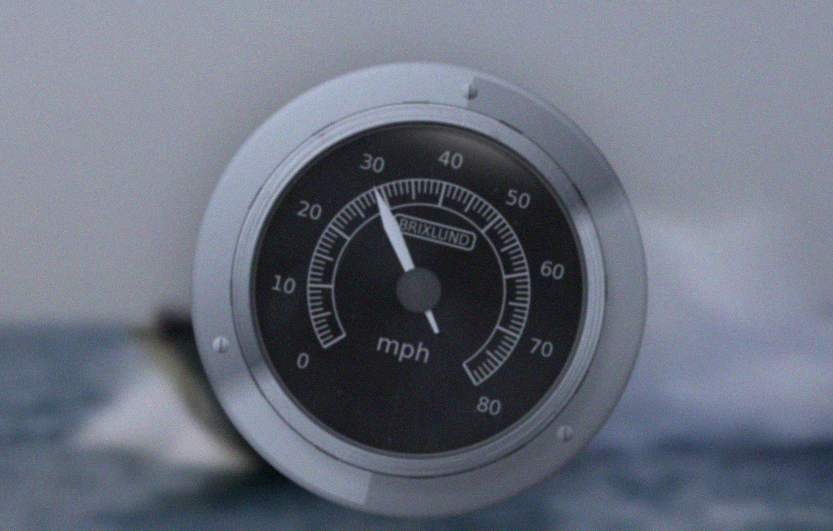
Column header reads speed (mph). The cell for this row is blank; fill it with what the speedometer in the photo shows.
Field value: 29 mph
